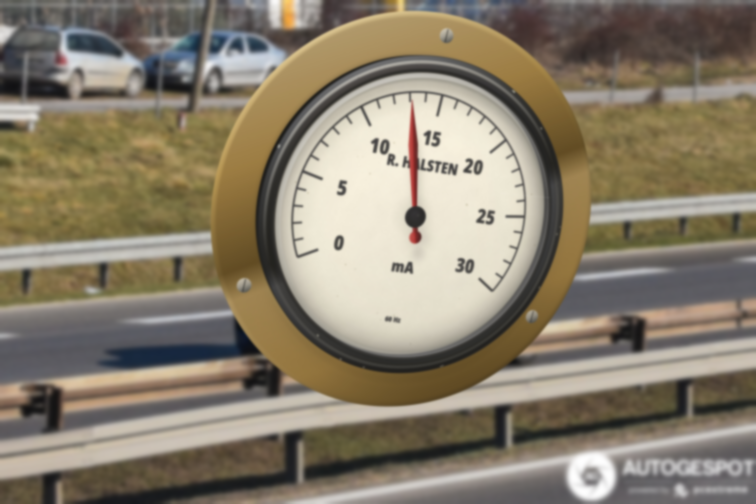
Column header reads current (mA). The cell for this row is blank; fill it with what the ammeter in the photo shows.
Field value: 13 mA
